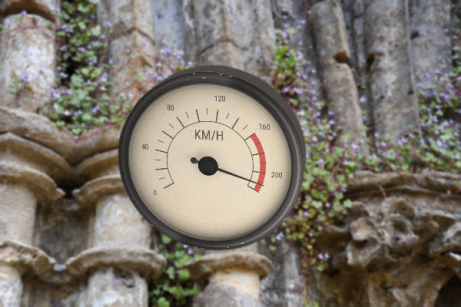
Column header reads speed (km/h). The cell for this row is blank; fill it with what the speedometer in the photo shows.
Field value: 210 km/h
